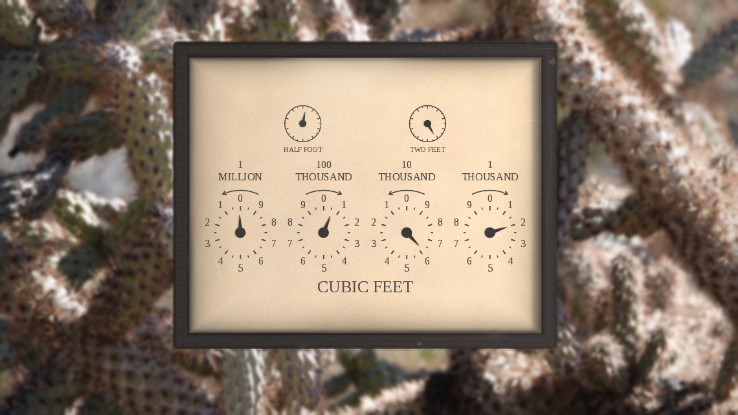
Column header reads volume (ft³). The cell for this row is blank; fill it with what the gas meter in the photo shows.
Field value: 6200 ft³
